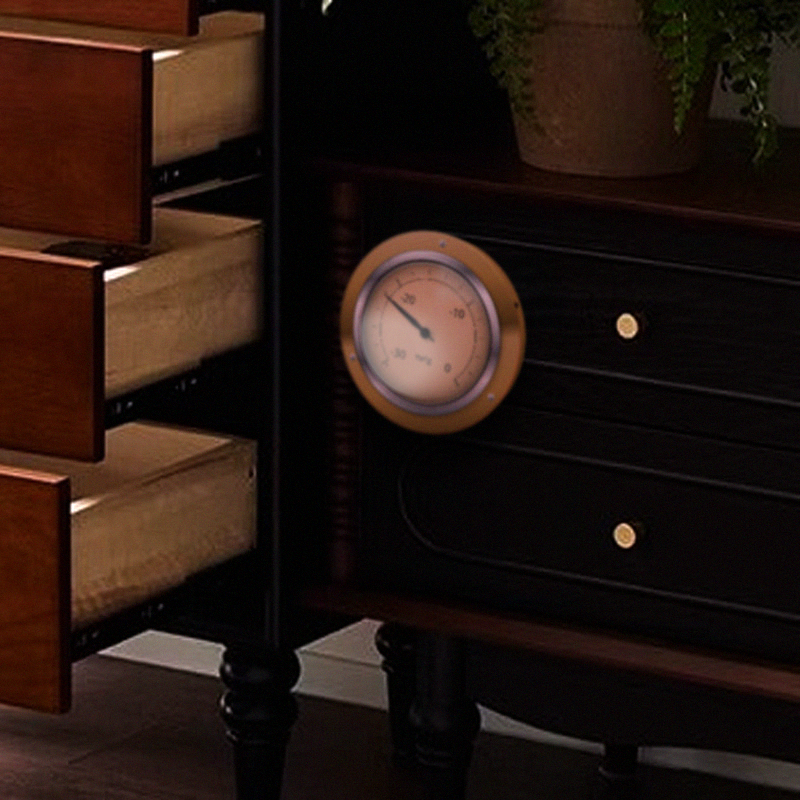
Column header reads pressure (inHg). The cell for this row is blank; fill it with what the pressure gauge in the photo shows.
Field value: -22 inHg
